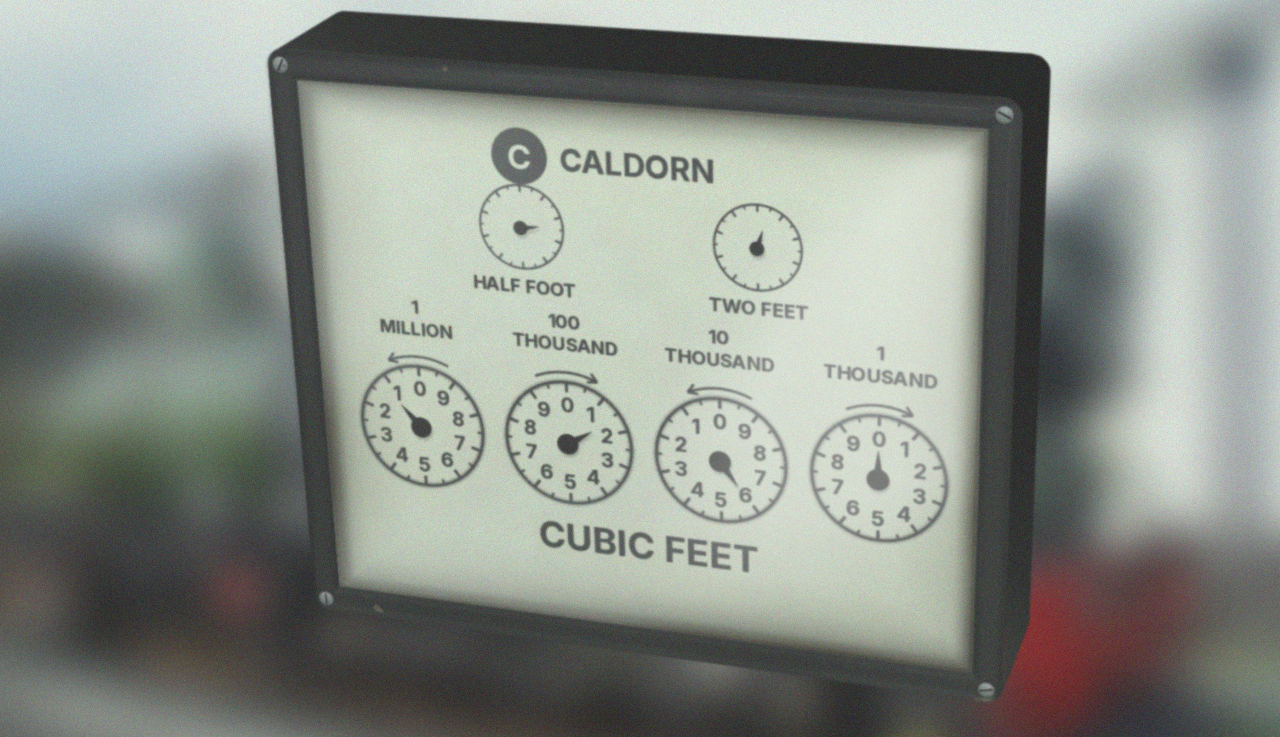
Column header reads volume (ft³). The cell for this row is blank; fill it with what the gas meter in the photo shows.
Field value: 116000 ft³
